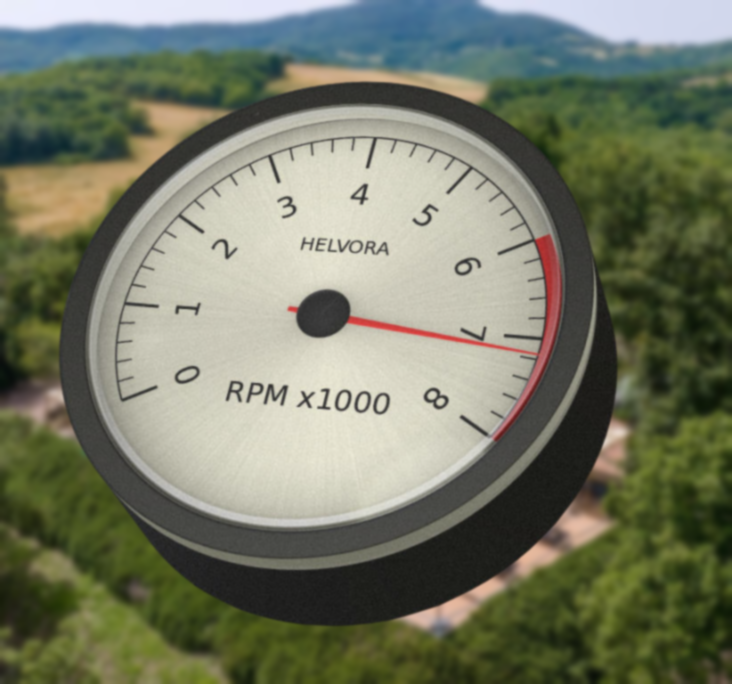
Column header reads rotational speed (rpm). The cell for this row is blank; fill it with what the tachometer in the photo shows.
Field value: 7200 rpm
